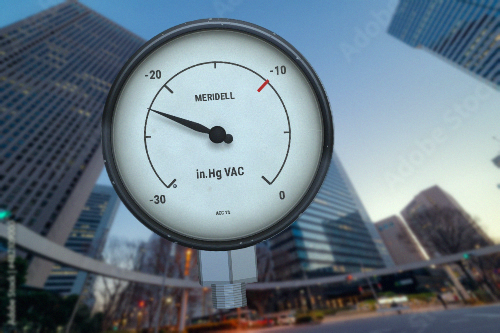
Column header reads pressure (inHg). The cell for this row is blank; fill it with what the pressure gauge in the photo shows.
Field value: -22.5 inHg
